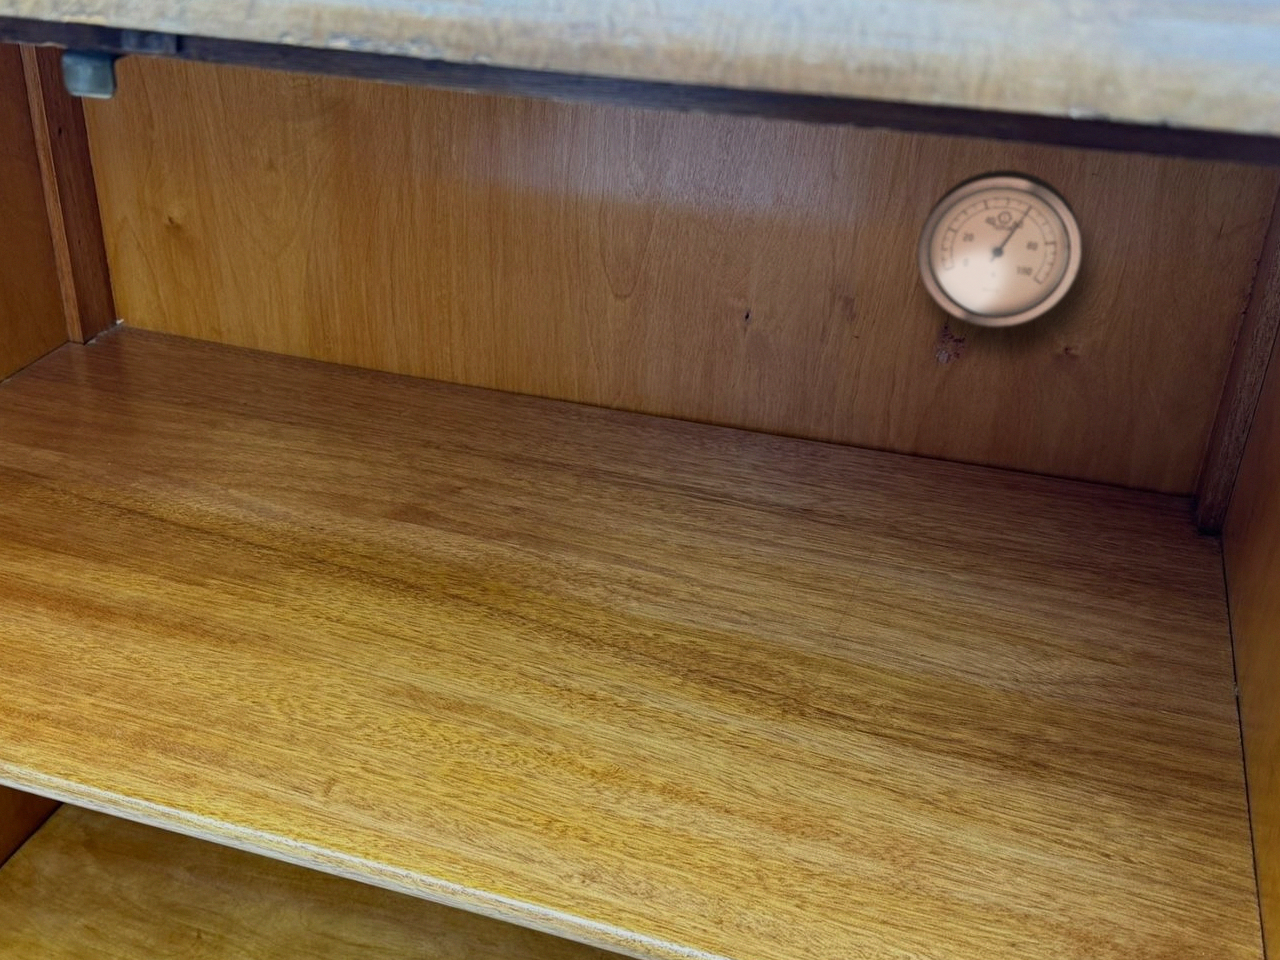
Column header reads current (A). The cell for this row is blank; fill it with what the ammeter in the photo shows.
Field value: 60 A
